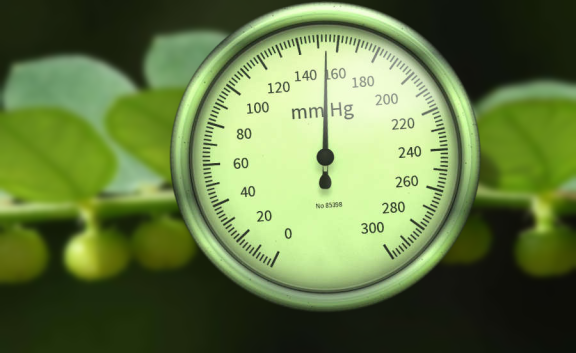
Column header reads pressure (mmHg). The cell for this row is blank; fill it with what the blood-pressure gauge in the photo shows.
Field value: 154 mmHg
